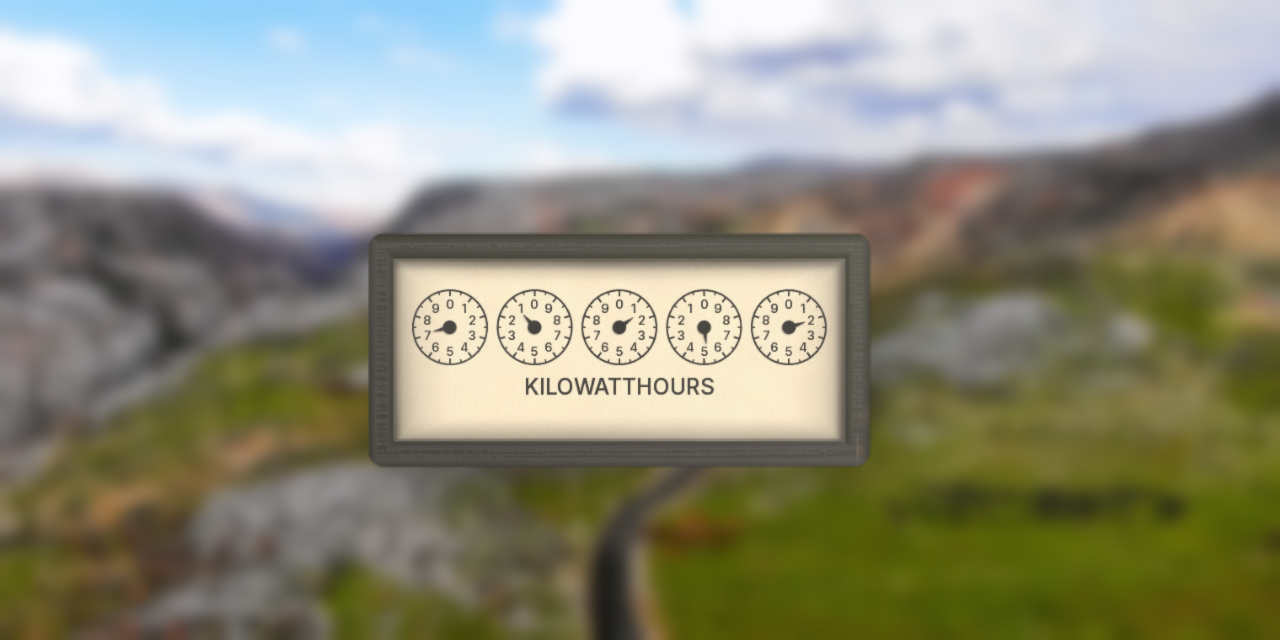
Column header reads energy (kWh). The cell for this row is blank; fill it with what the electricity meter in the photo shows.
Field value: 71152 kWh
